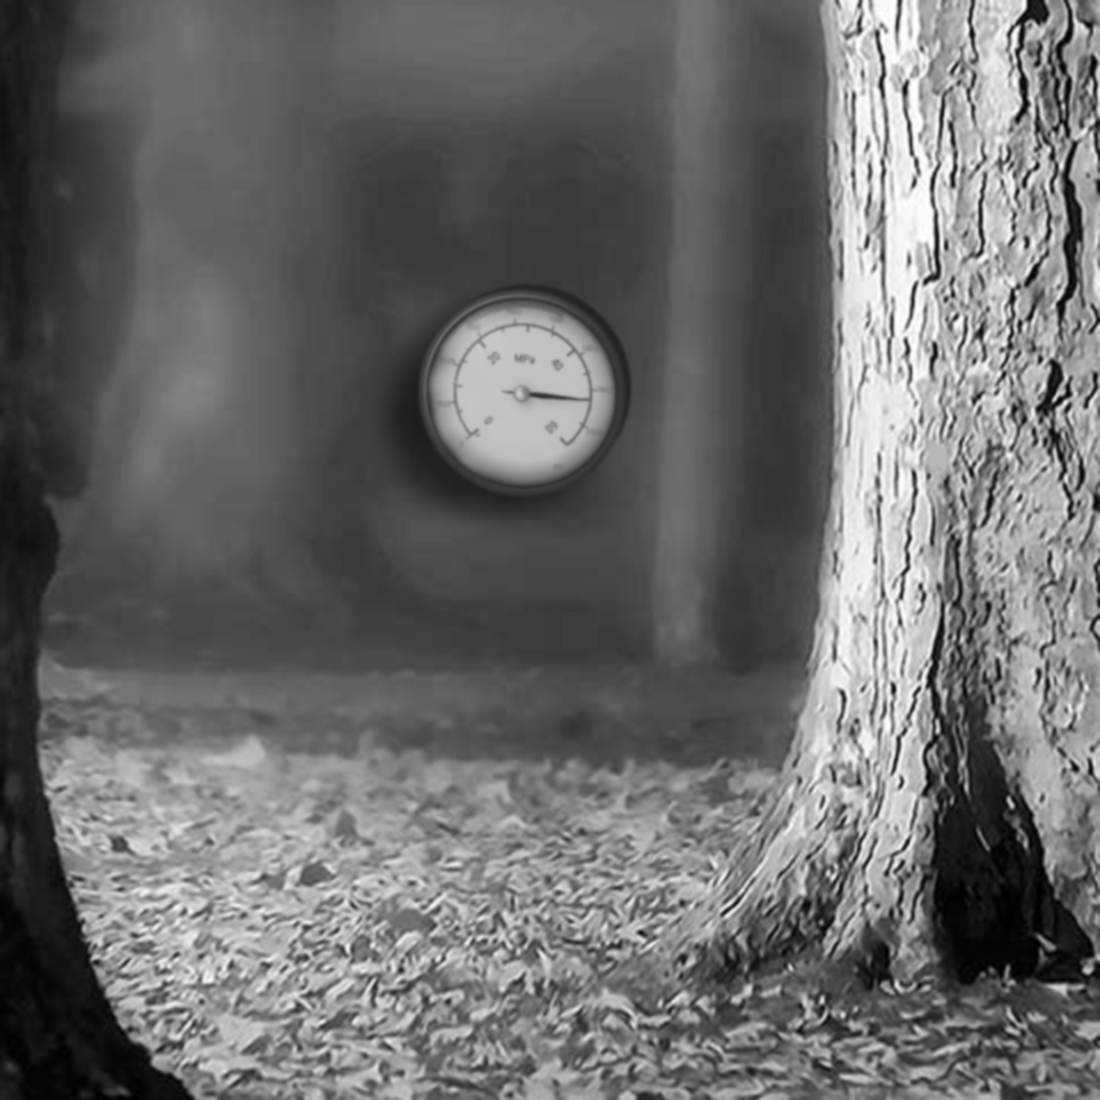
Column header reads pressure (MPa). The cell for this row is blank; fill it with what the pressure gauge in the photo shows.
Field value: 50 MPa
